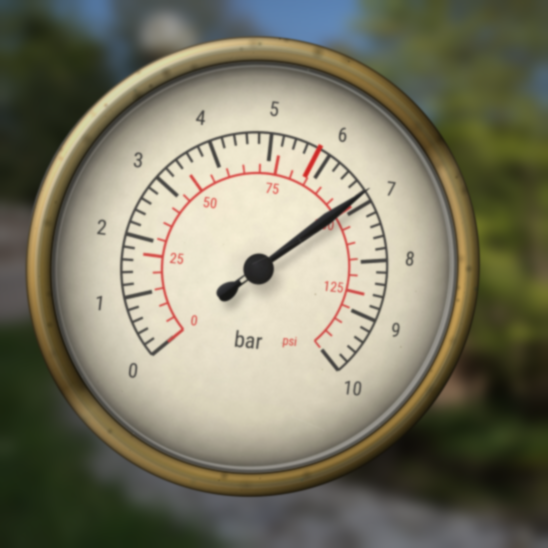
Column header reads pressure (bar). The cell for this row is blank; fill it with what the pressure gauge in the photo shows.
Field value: 6.8 bar
